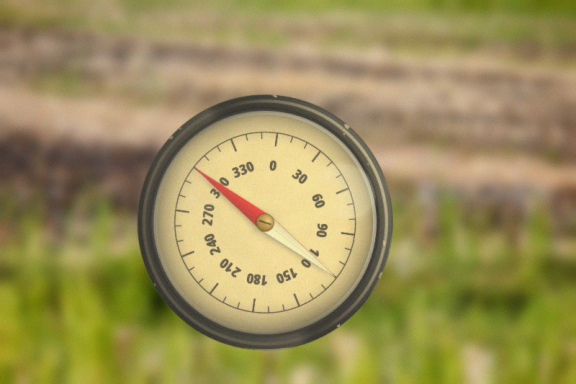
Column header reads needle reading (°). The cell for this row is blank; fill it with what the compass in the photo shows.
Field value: 300 °
